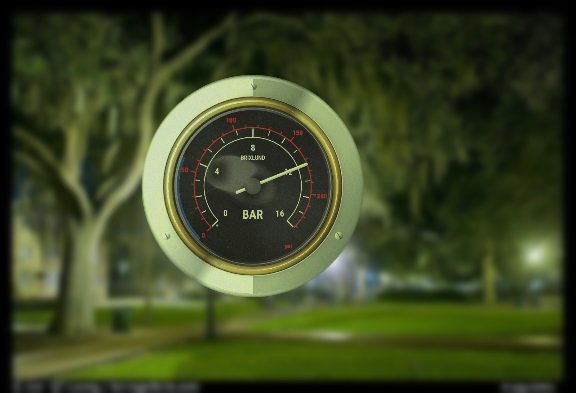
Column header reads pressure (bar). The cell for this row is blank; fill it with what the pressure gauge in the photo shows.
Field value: 12 bar
